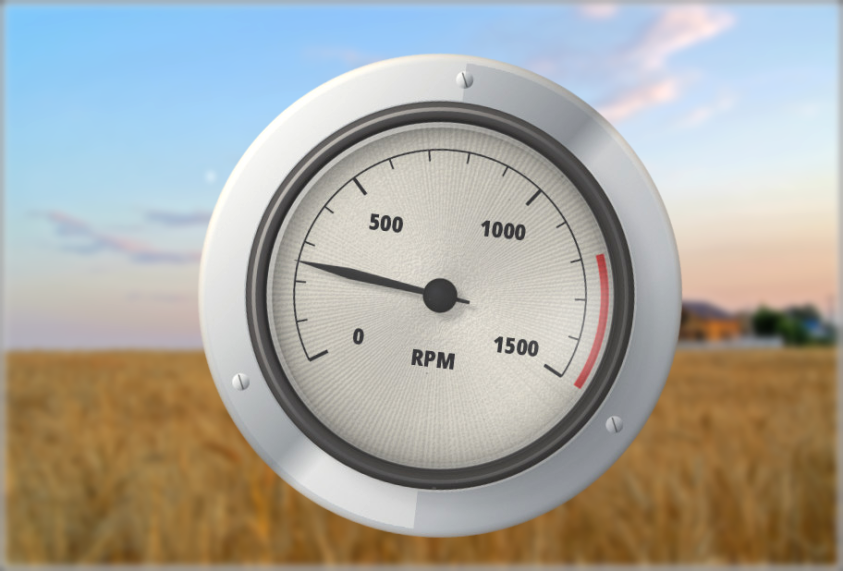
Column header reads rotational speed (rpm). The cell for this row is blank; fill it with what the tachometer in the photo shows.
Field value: 250 rpm
